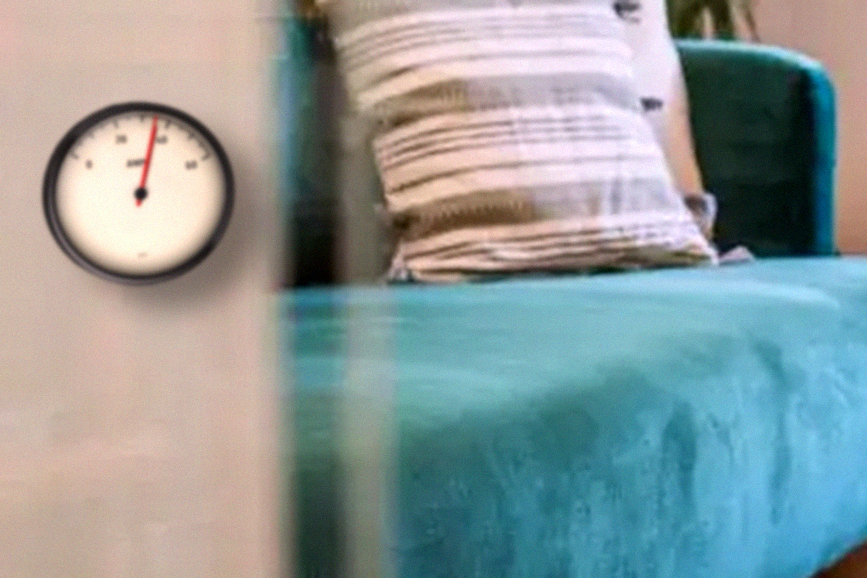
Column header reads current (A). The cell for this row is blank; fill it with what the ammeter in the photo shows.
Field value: 35 A
